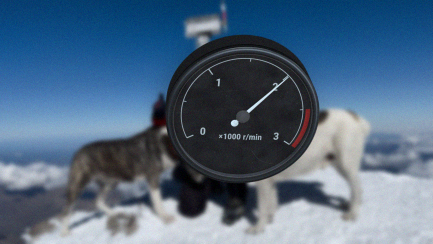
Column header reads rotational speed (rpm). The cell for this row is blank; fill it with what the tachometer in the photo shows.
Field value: 2000 rpm
